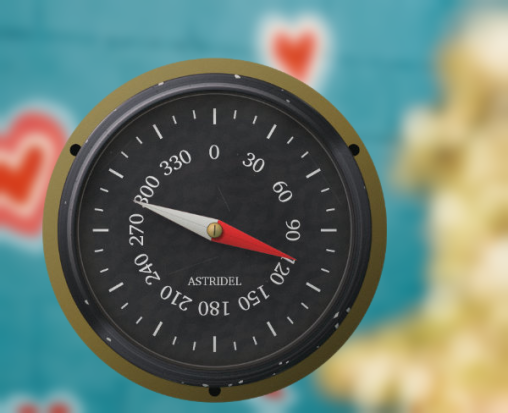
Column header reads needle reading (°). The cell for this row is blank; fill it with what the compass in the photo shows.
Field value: 110 °
